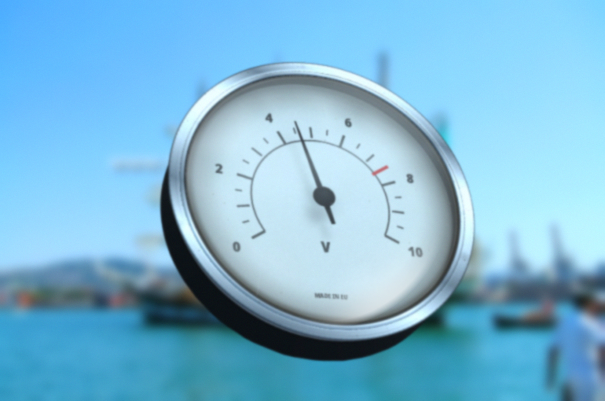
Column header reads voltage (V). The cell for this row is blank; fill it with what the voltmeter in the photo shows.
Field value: 4.5 V
